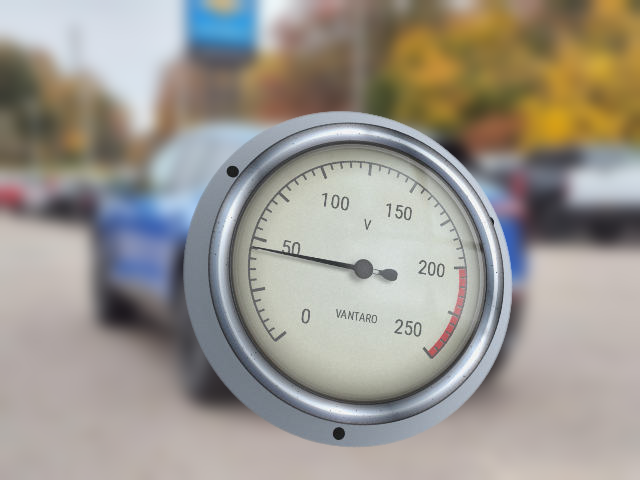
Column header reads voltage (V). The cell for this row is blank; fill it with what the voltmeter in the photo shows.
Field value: 45 V
